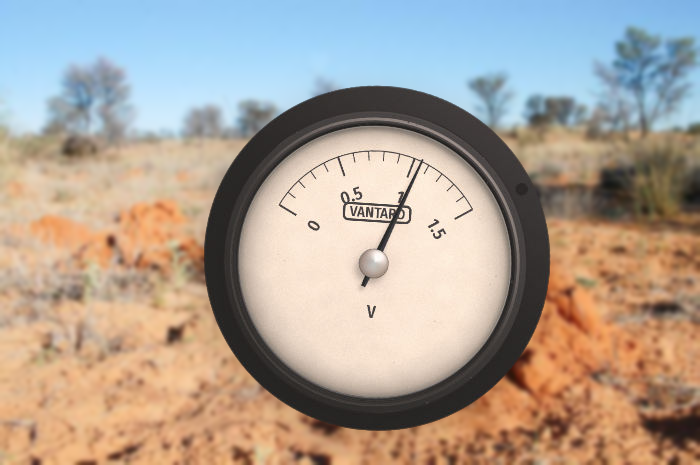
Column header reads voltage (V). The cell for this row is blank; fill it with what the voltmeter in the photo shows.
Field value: 1.05 V
